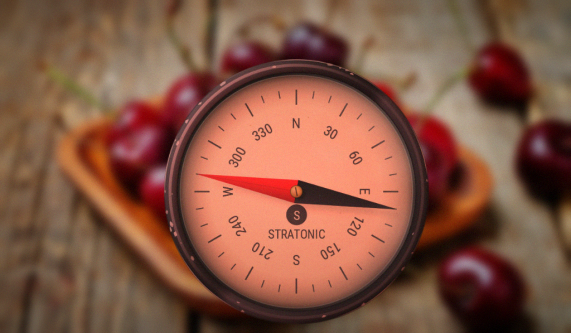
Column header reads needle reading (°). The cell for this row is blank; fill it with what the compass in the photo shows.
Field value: 280 °
